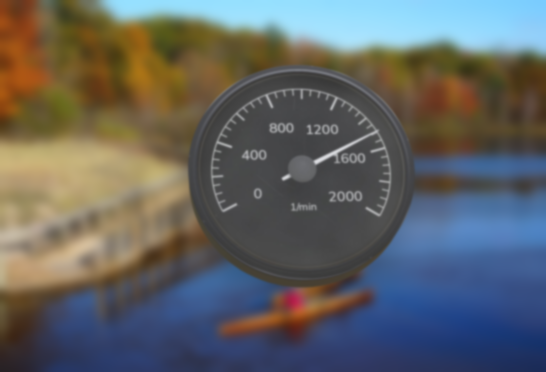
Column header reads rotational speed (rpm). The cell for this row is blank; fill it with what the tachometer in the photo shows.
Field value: 1500 rpm
